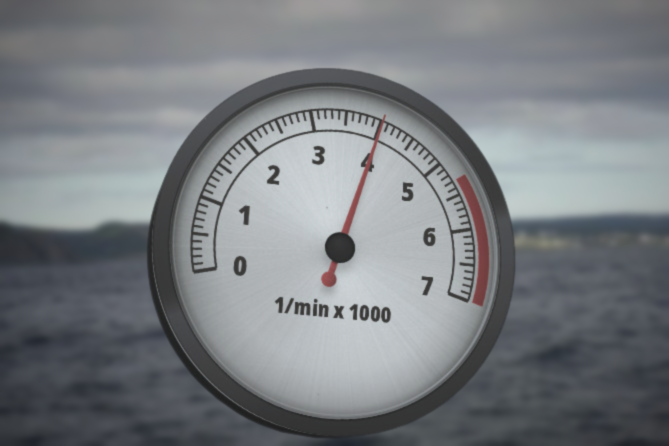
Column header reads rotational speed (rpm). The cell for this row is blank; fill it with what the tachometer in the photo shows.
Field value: 4000 rpm
